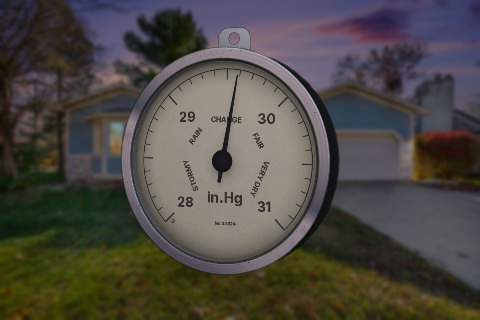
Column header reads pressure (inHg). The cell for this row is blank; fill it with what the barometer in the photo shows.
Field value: 29.6 inHg
